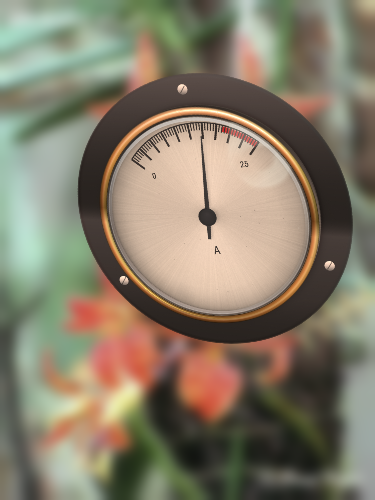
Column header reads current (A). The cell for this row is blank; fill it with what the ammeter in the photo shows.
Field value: 15 A
